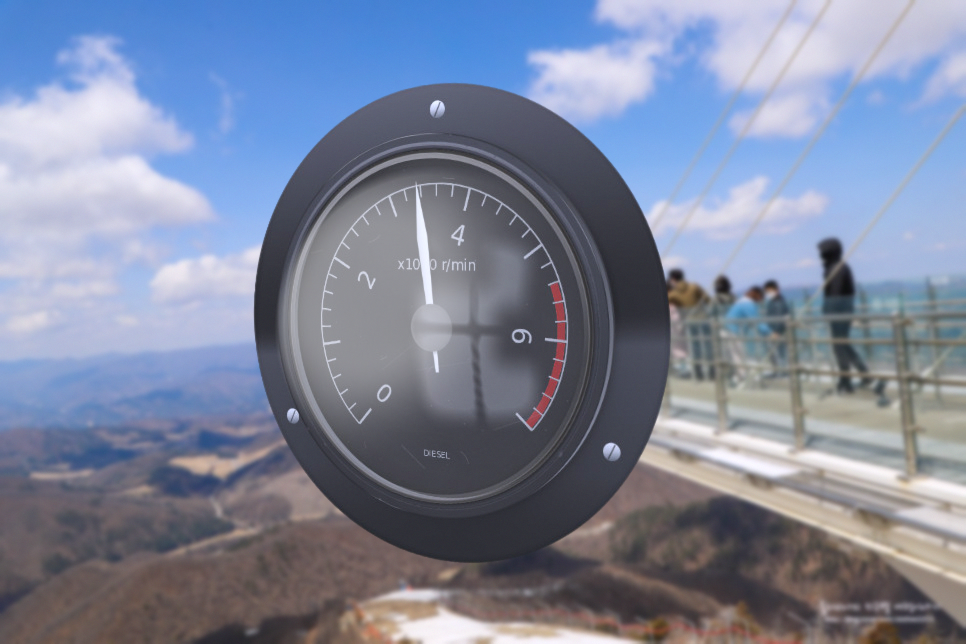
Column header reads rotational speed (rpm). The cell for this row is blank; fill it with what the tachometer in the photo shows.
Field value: 3400 rpm
